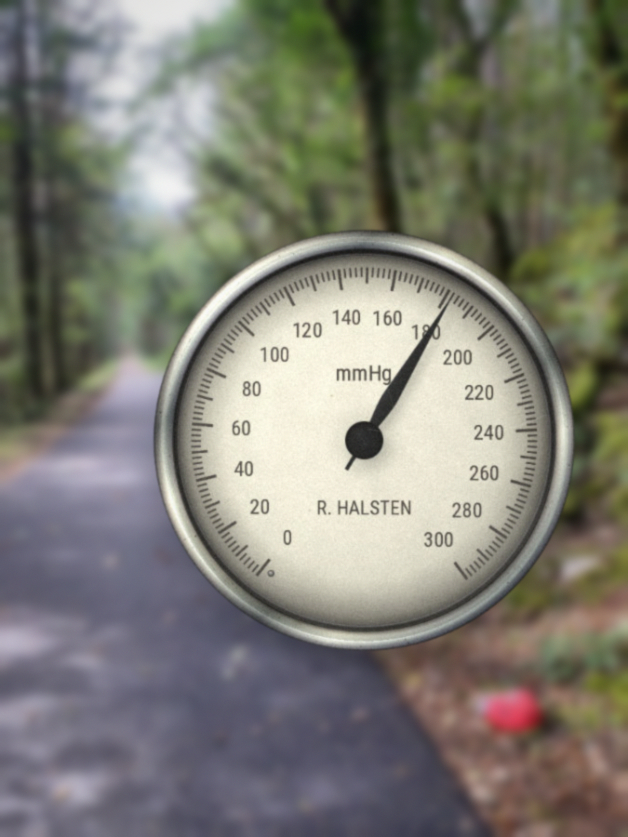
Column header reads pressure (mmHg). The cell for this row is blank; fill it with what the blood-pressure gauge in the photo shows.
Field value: 182 mmHg
